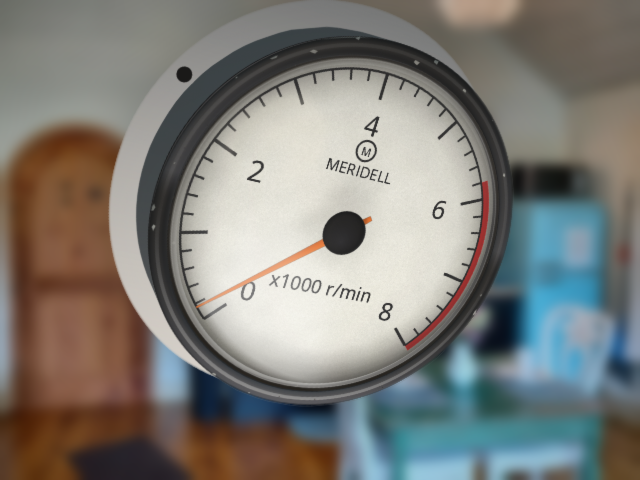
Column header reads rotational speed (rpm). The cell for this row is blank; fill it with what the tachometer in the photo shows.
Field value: 200 rpm
